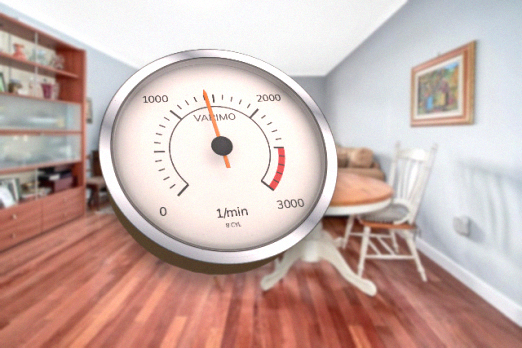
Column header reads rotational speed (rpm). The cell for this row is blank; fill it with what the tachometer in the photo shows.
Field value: 1400 rpm
